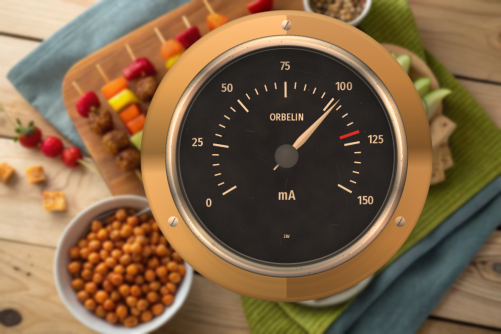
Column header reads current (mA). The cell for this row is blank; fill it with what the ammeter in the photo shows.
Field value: 102.5 mA
